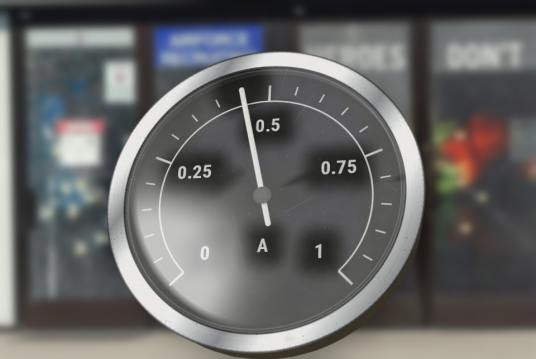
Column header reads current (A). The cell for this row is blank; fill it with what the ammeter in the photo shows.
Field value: 0.45 A
